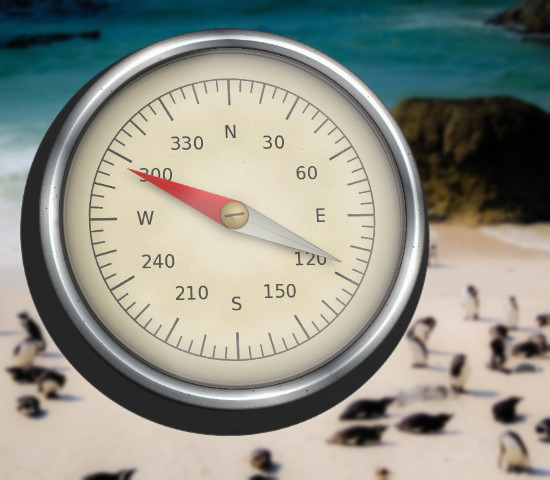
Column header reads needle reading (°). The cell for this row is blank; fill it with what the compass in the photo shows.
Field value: 295 °
